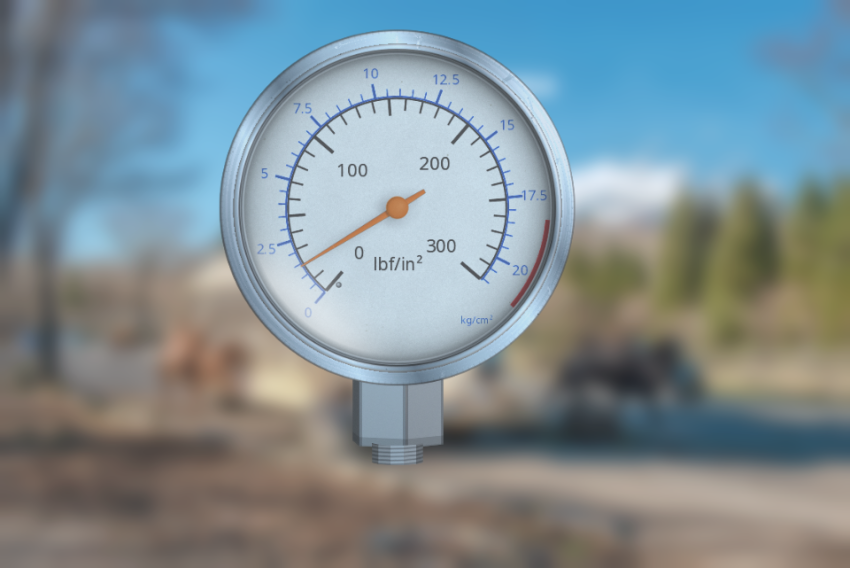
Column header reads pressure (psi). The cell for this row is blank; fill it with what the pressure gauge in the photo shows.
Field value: 20 psi
